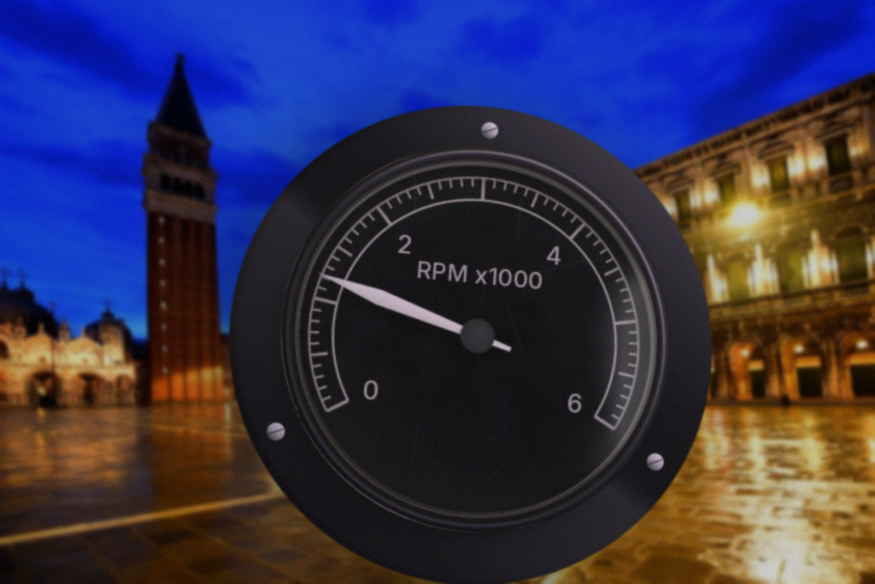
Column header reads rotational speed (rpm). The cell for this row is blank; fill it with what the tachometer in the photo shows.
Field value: 1200 rpm
